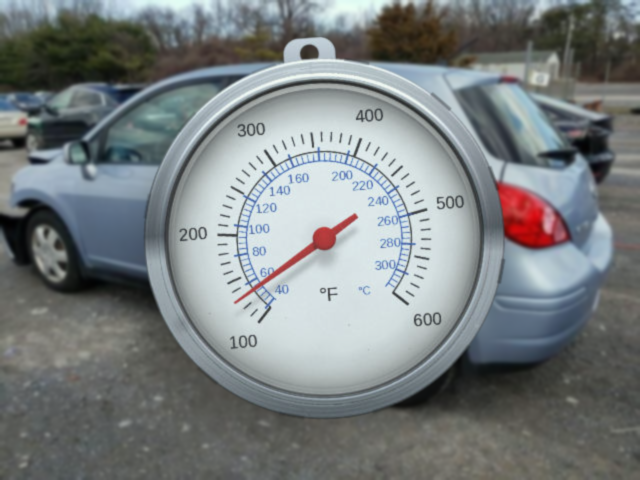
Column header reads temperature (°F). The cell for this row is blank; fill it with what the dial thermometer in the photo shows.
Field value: 130 °F
